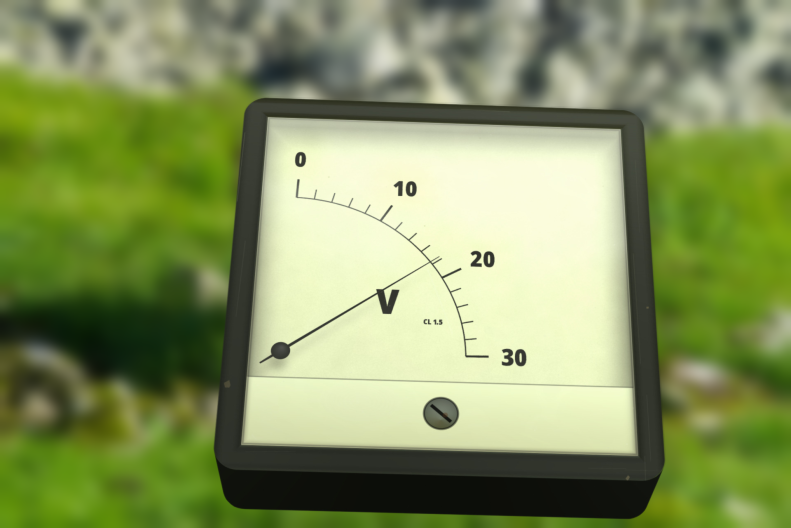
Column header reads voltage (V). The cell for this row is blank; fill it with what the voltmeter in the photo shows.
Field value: 18 V
